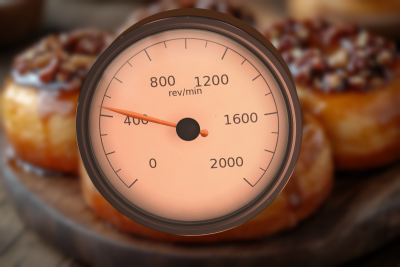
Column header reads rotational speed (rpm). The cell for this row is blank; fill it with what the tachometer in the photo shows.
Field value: 450 rpm
